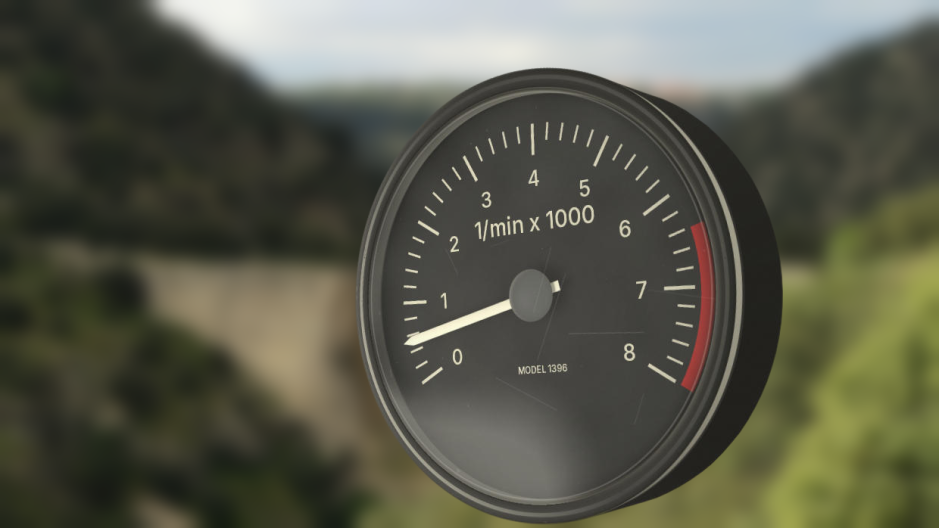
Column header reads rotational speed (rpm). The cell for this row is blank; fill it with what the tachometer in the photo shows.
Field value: 500 rpm
